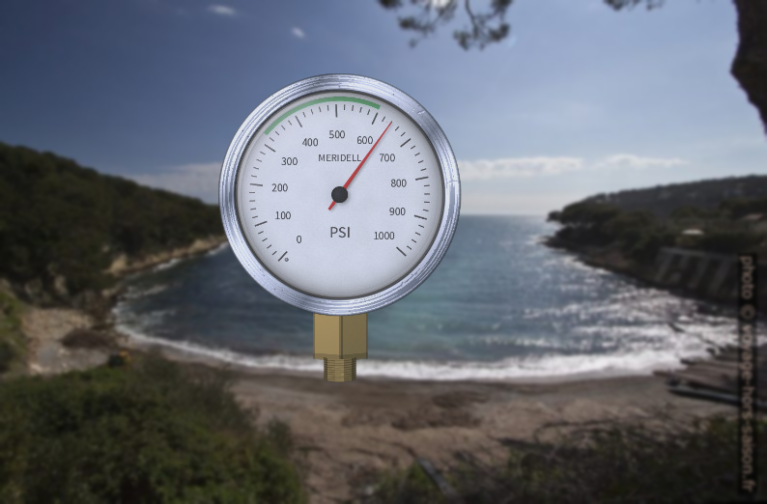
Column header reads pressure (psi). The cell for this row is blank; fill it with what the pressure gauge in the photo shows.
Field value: 640 psi
